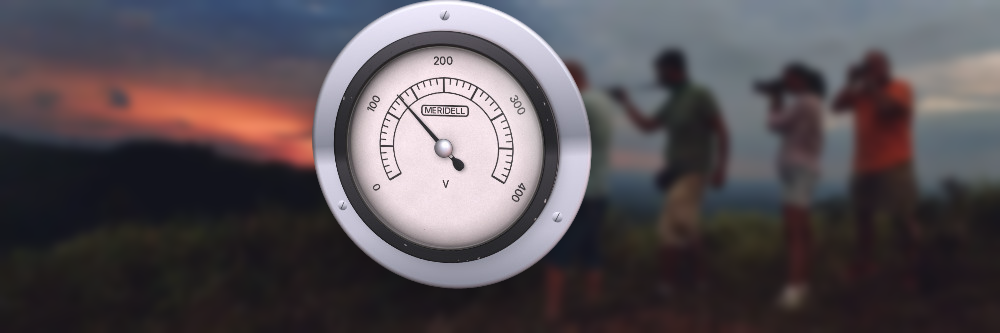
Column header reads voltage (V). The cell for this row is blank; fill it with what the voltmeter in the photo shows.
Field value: 130 V
